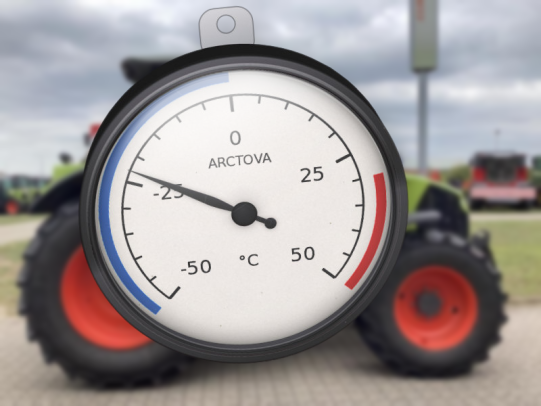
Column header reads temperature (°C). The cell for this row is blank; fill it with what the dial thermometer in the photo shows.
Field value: -22.5 °C
